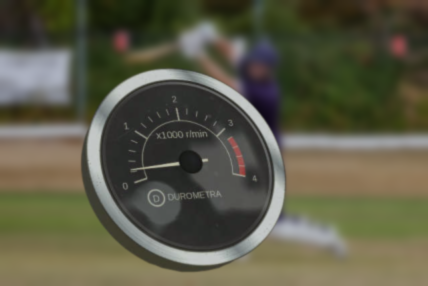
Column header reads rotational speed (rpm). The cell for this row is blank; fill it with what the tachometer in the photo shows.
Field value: 200 rpm
